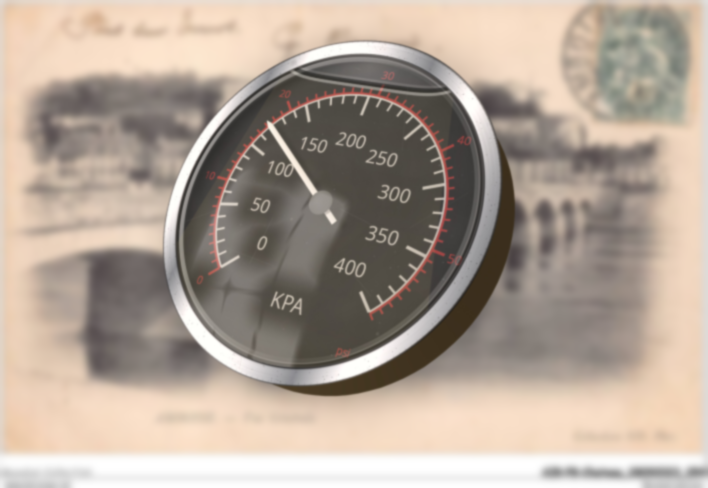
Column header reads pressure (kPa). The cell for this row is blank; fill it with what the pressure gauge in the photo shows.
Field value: 120 kPa
